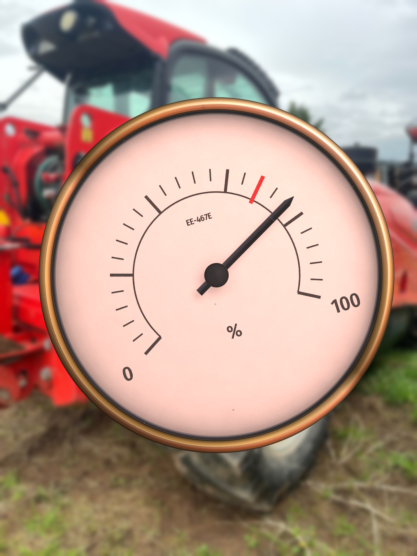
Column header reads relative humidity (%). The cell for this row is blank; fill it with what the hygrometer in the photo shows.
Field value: 76 %
